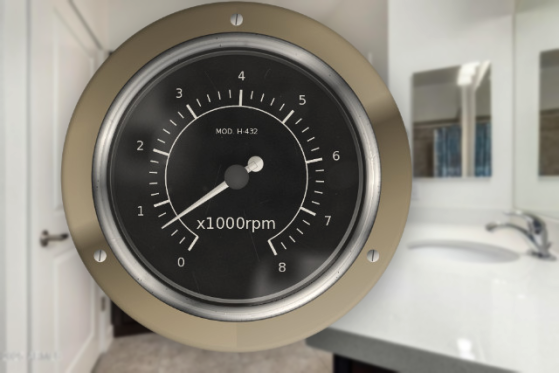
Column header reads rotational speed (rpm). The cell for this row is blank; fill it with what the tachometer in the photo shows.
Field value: 600 rpm
